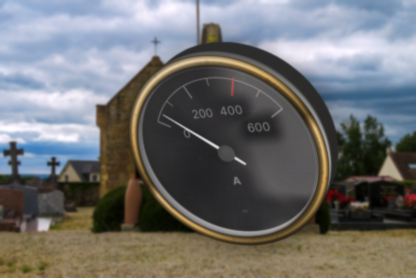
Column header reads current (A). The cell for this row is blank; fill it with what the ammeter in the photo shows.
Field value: 50 A
